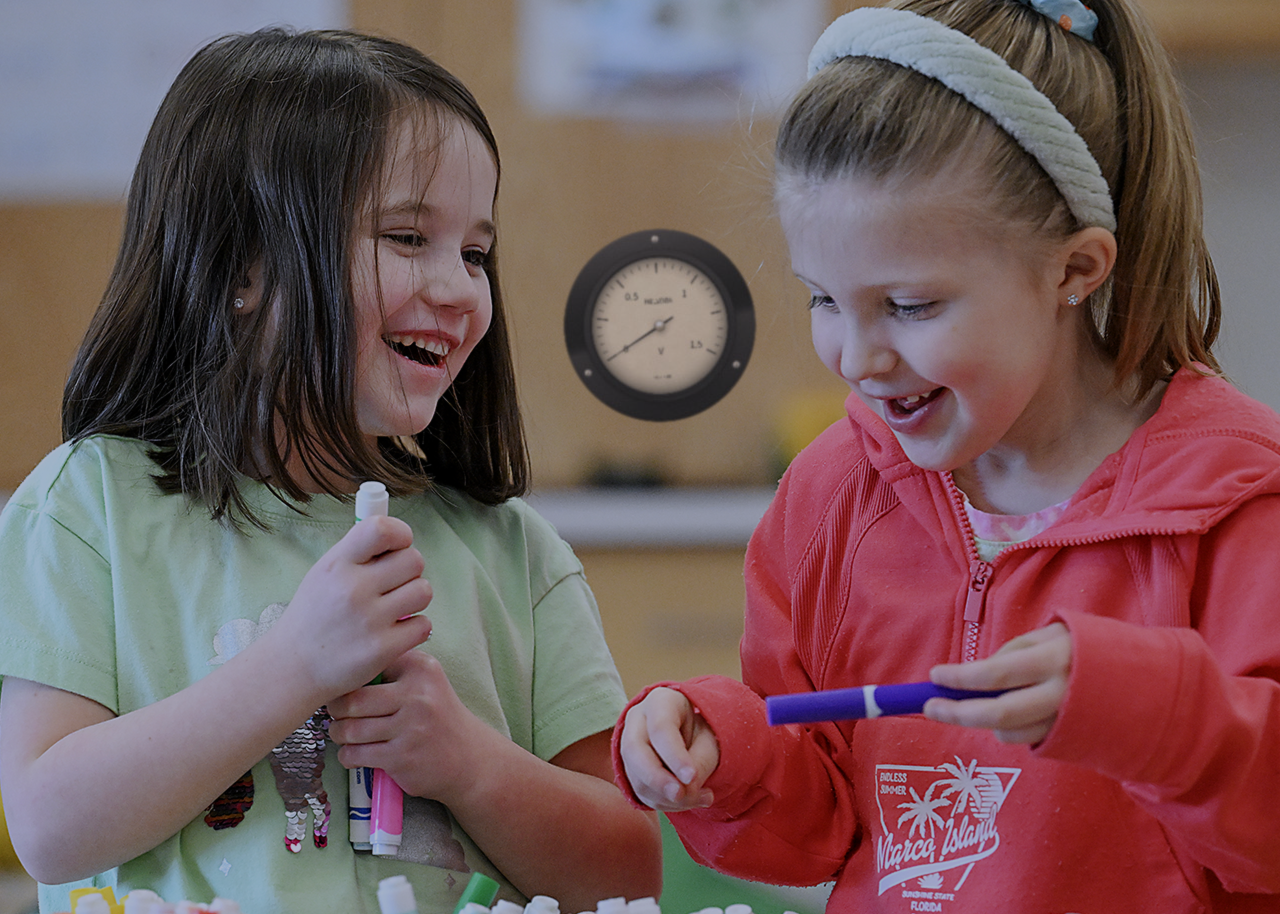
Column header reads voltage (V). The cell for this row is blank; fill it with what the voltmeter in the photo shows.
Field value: 0 V
